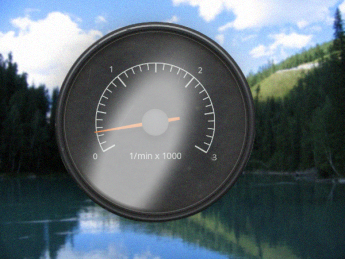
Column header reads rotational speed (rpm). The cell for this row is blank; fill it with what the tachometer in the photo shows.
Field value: 250 rpm
